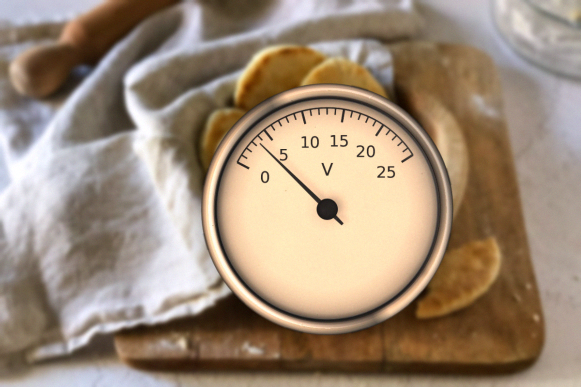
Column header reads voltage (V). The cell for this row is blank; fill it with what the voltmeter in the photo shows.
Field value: 3.5 V
